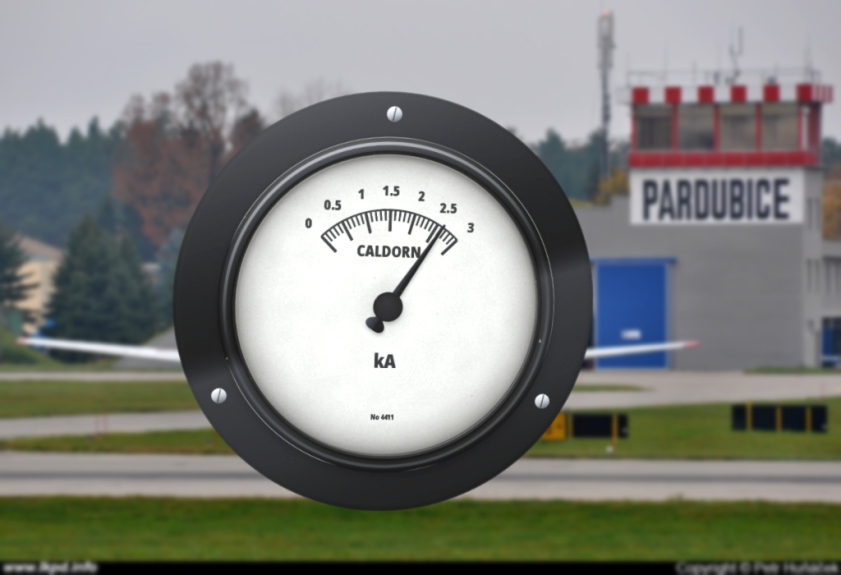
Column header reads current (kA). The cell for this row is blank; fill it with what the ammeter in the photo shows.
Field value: 2.6 kA
